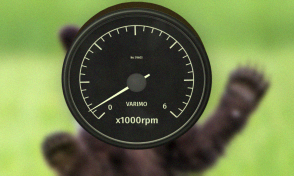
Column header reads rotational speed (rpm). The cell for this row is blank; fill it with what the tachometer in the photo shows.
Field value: 300 rpm
